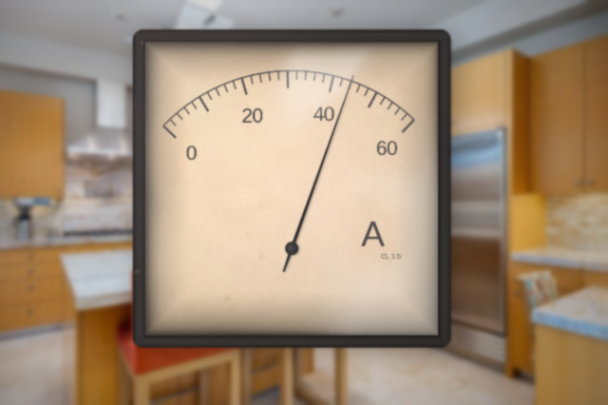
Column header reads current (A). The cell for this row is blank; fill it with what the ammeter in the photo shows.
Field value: 44 A
